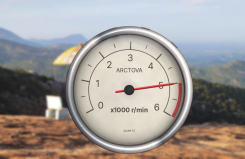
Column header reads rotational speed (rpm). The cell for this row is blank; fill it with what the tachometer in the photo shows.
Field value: 5000 rpm
